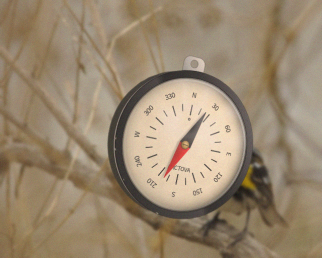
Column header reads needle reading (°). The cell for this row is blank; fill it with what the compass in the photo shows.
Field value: 202.5 °
